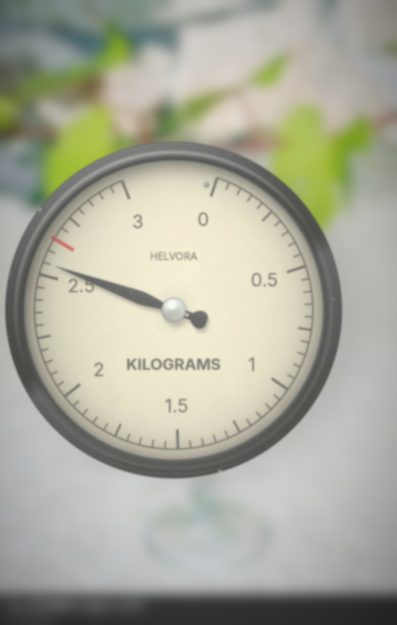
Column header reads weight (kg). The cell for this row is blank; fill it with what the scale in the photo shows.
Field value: 2.55 kg
